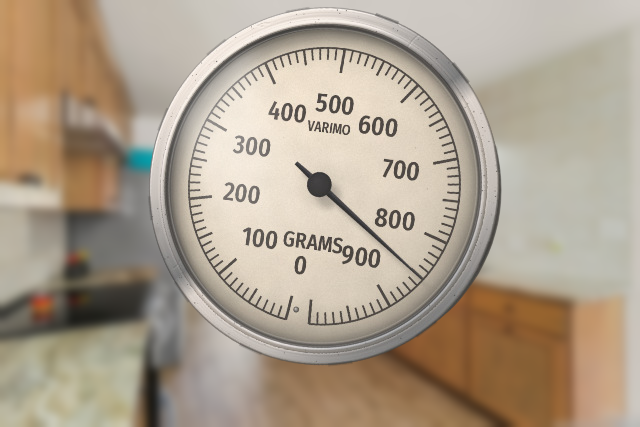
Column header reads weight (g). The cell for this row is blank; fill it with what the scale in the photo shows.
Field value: 850 g
